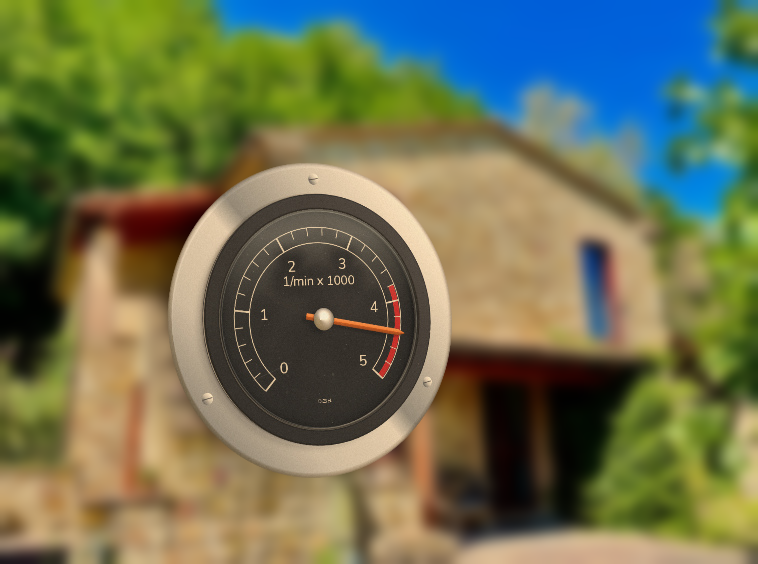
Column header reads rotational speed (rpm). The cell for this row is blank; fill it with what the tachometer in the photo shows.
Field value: 4400 rpm
